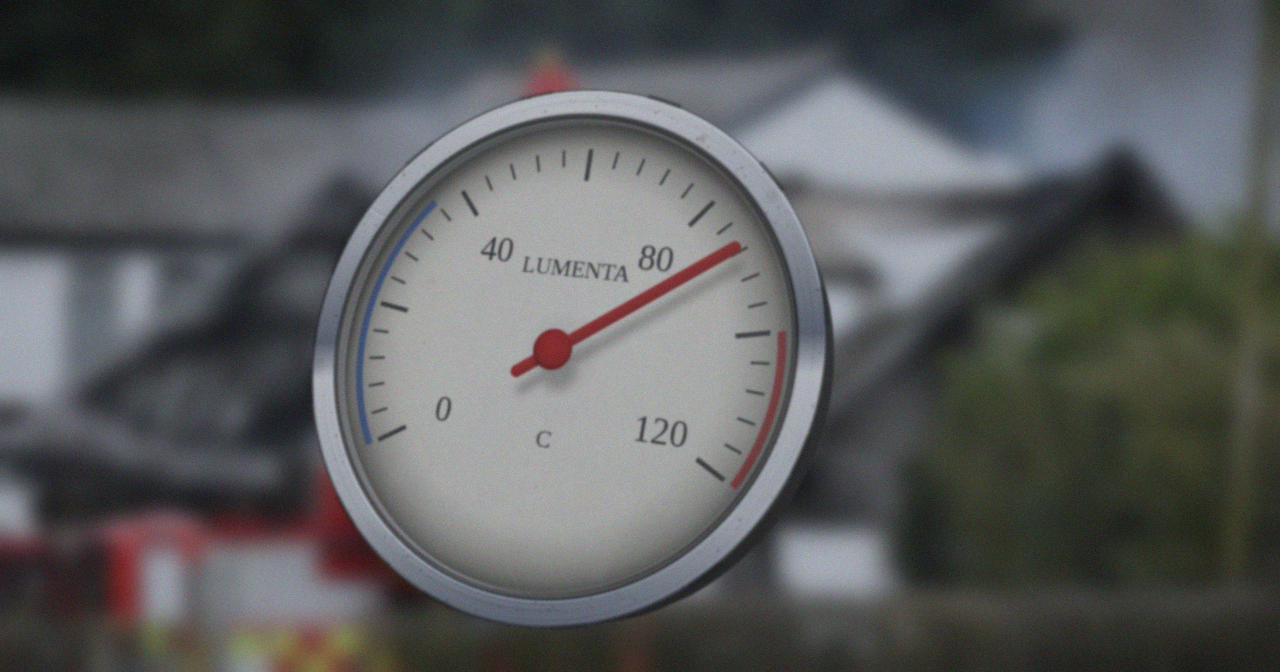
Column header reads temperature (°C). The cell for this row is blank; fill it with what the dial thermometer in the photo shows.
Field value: 88 °C
